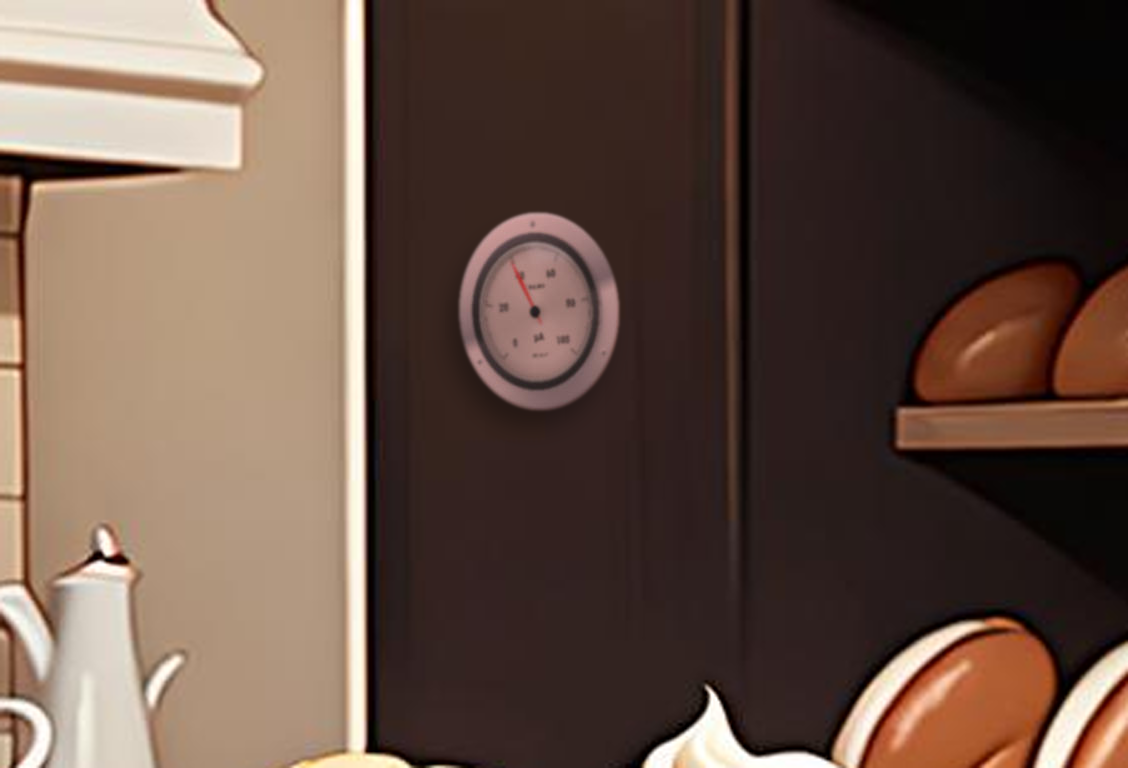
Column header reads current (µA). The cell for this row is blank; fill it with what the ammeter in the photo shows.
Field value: 40 µA
